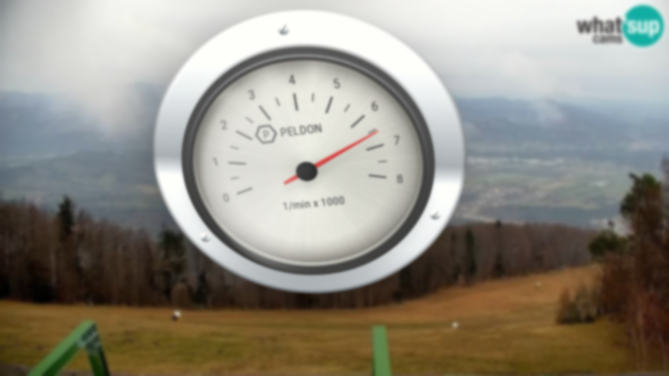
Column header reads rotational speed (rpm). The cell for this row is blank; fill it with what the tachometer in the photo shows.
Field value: 6500 rpm
